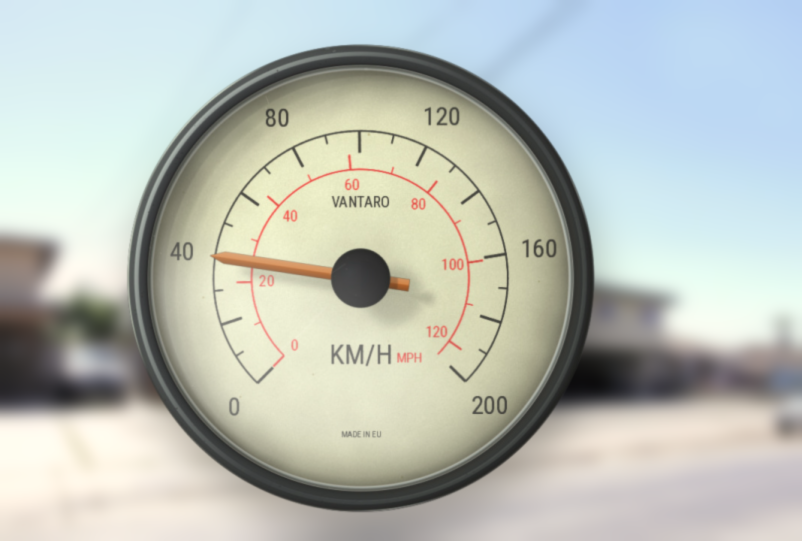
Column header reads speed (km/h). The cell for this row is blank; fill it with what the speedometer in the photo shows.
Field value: 40 km/h
